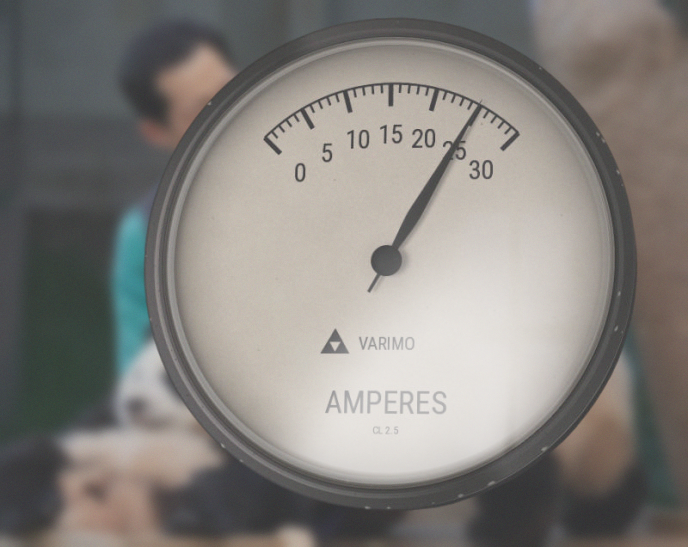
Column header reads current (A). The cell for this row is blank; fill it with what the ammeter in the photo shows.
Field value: 25 A
